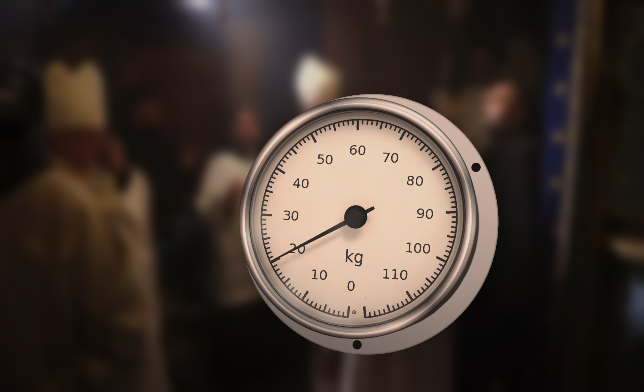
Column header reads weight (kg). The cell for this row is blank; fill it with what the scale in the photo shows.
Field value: 20 kg
